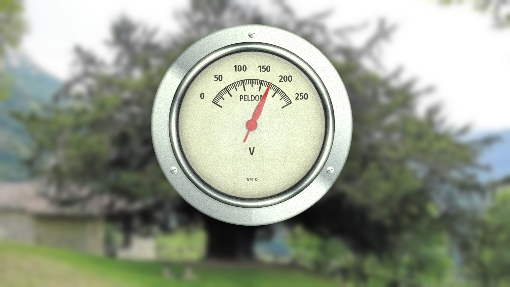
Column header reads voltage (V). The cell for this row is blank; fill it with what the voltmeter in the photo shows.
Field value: 175 V
